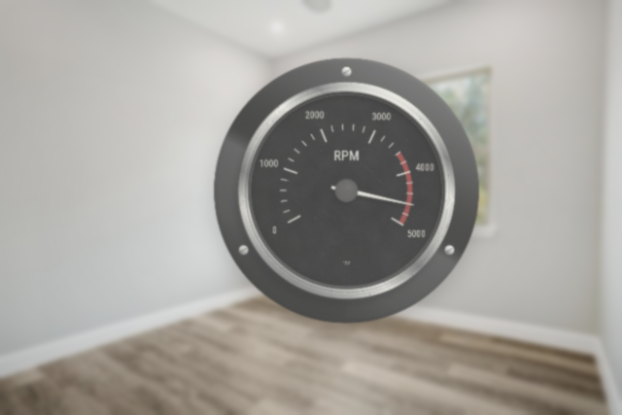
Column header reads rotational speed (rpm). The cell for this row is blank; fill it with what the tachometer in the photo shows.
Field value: 4600 rpm
